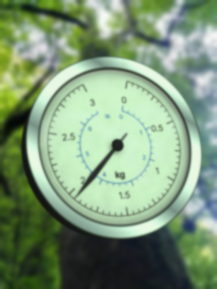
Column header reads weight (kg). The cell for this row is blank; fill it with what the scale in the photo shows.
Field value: 1.95 kg
